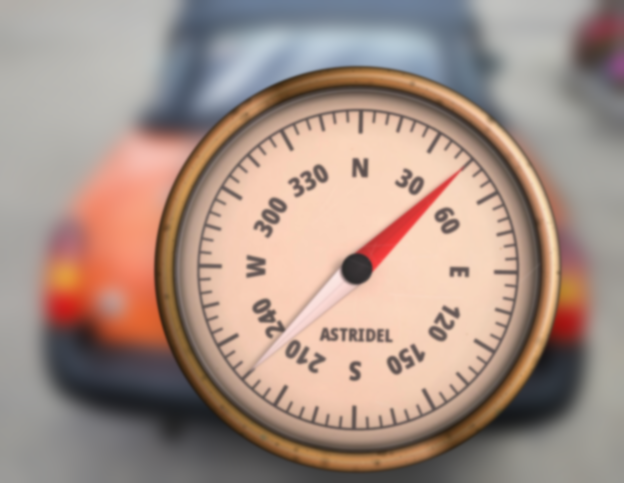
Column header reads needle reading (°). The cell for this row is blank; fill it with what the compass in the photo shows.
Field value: 45 °
